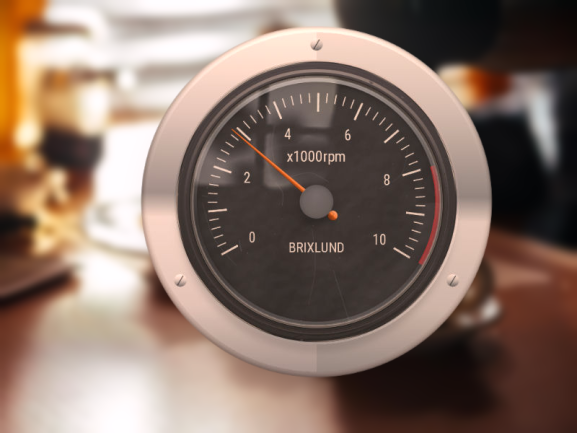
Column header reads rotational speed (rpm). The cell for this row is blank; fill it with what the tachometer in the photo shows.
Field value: 2900 rpm
